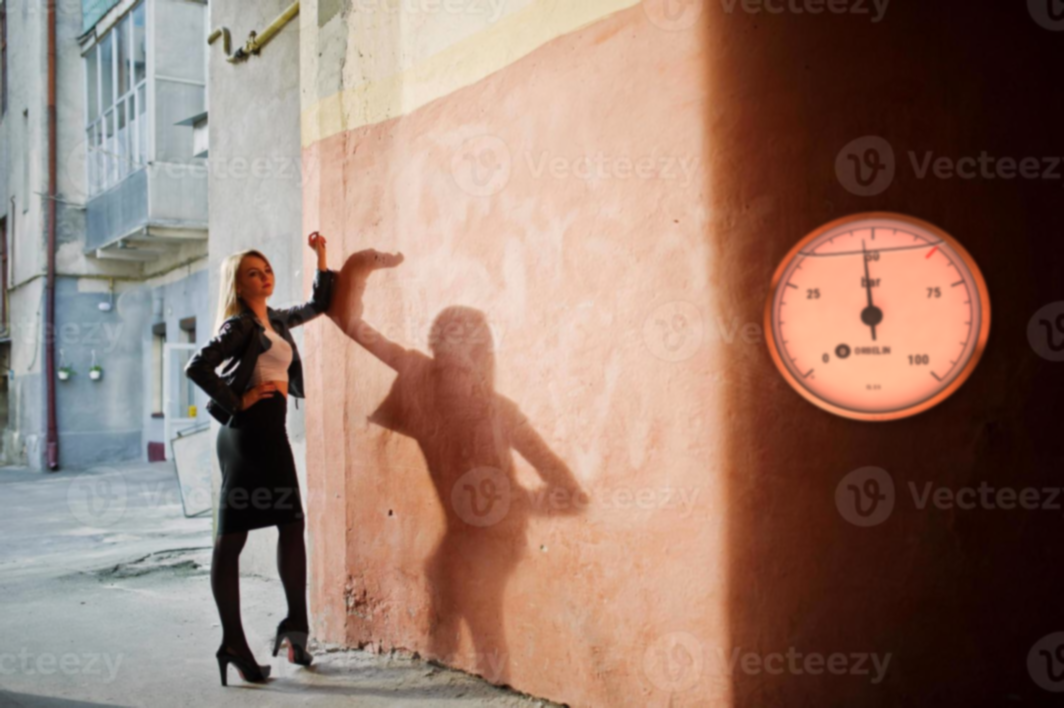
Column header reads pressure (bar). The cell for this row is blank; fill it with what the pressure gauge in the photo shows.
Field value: 47.5 bar
